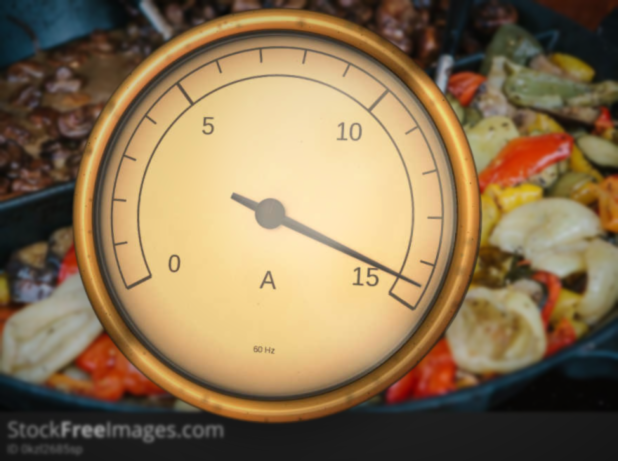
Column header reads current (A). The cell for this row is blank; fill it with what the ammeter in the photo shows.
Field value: 14.5 A
